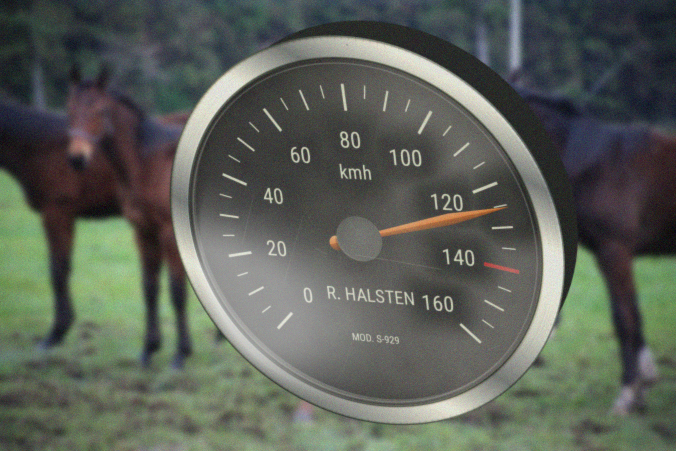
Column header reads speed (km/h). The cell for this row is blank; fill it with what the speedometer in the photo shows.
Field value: 125 km/h
